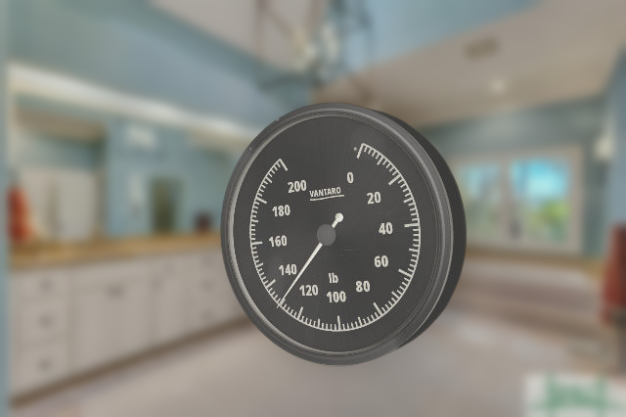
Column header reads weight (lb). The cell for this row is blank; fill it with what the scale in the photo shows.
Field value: 130 lb
